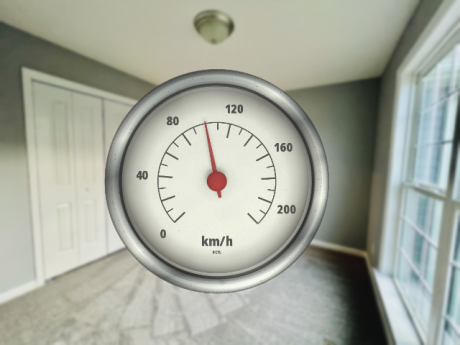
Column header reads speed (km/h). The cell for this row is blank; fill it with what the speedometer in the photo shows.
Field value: 100 km/h
